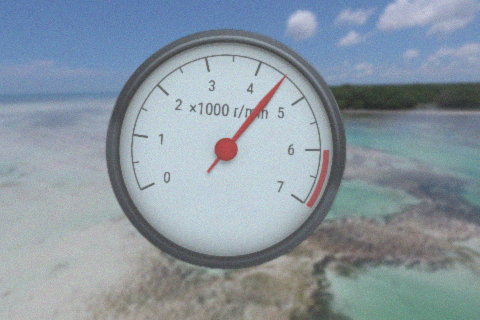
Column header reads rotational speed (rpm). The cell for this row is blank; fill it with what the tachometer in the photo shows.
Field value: 4500 rpm
